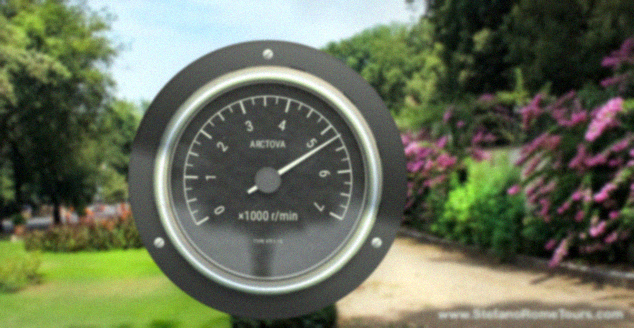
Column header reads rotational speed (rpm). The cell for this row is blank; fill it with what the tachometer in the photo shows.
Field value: 5250 rpm
